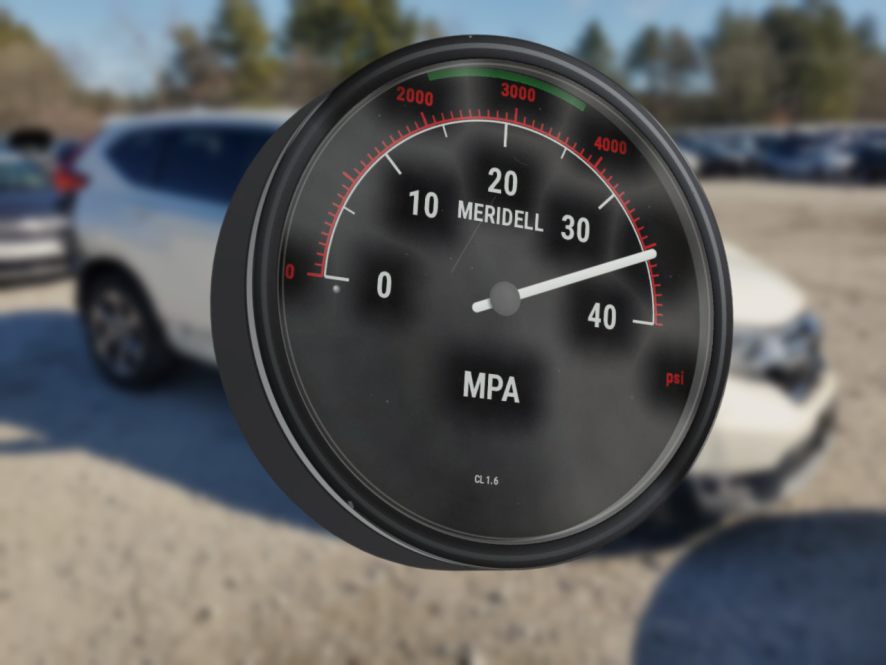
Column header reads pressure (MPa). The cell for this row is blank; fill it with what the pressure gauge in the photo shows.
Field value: 35 MPa
